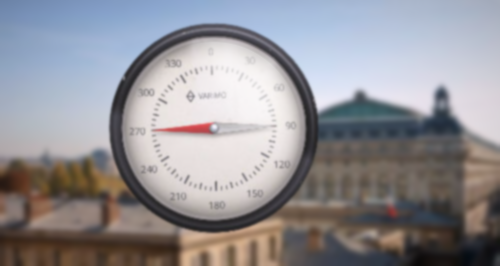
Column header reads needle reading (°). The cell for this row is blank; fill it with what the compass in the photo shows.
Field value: 270 °
